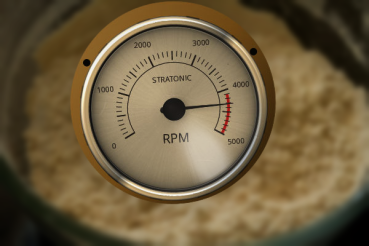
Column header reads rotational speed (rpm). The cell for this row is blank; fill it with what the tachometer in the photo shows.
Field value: 4300 rpm
